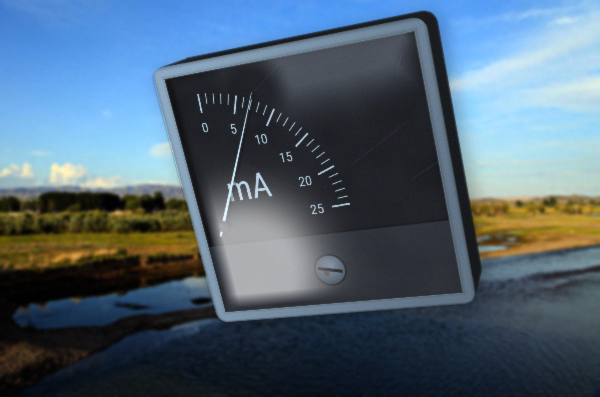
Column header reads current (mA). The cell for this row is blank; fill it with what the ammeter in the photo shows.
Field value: 7 mA
